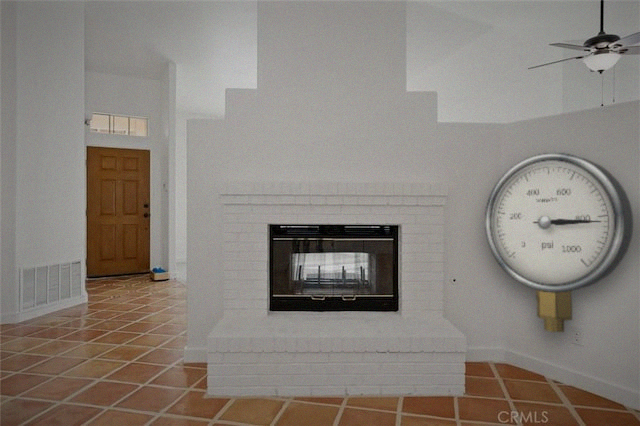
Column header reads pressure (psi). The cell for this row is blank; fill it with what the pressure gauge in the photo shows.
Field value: 820 psi
